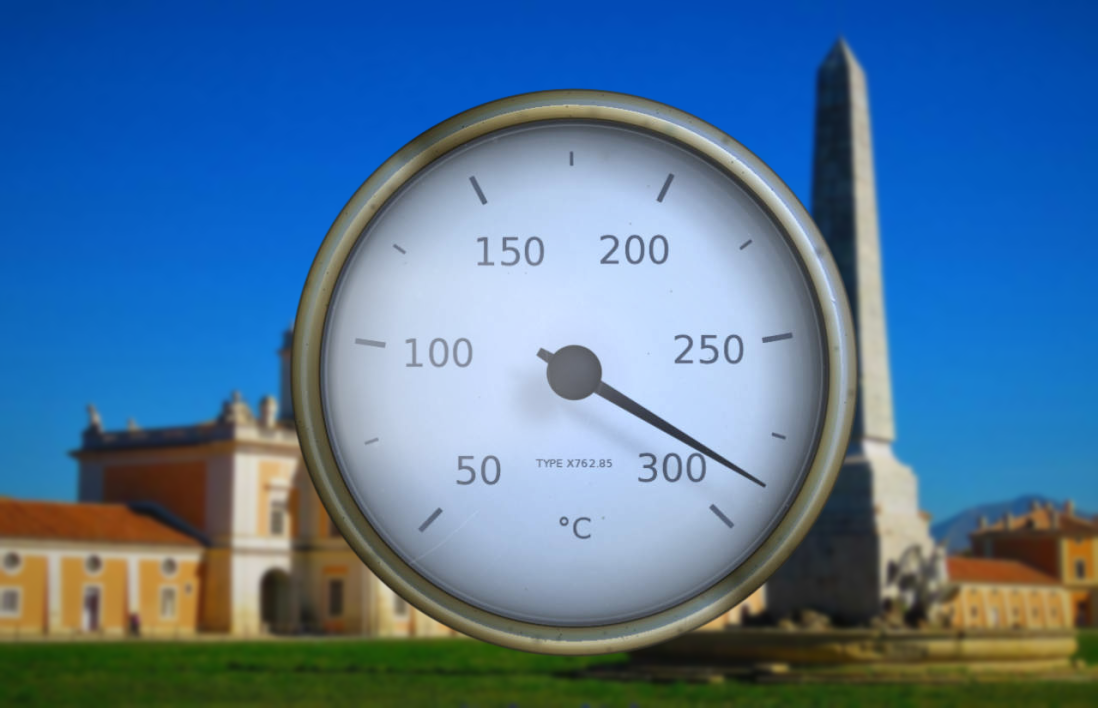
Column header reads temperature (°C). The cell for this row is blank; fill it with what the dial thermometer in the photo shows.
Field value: 287.5 °C
